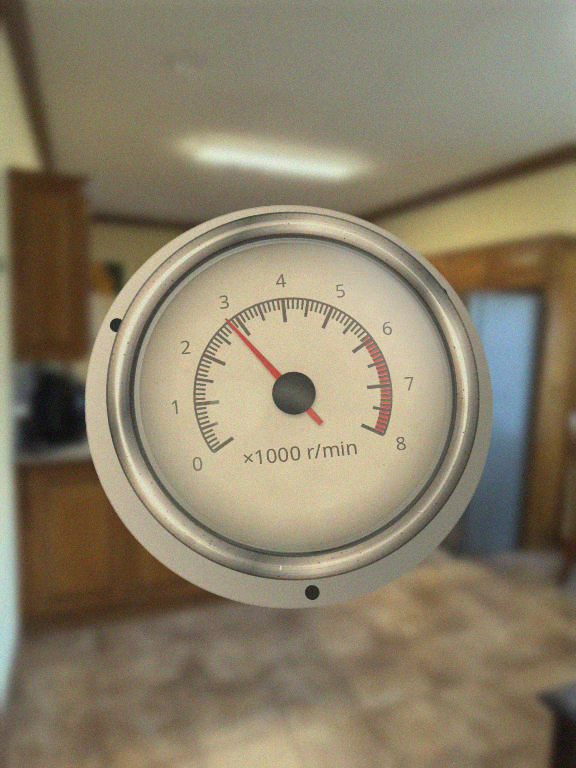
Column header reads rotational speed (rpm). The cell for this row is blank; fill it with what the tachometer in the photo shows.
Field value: 2800 rpm
